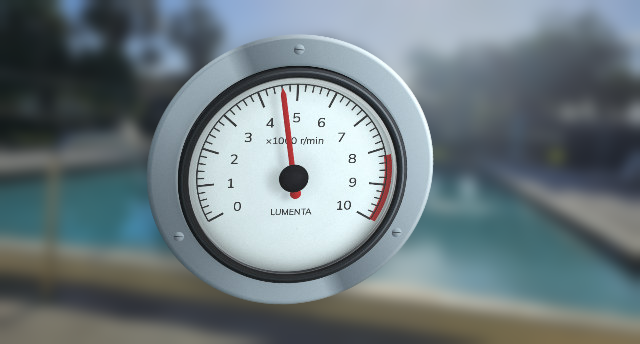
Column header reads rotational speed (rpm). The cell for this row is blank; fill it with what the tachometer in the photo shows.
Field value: 4600 rpm
